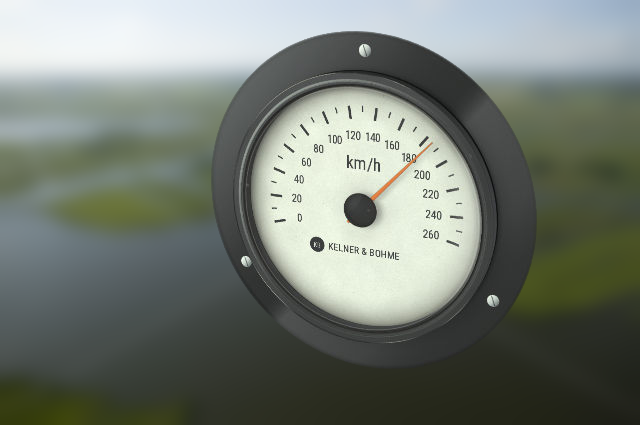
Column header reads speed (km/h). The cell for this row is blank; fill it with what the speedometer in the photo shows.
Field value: 185 km/h
